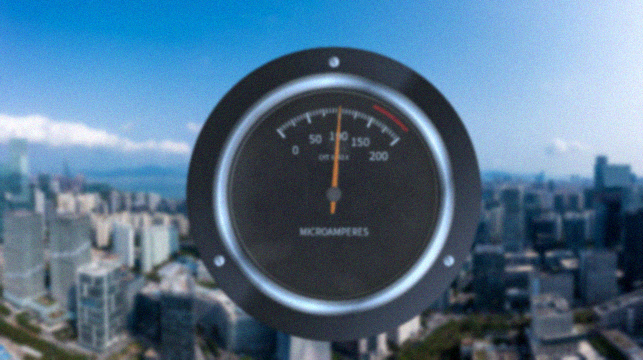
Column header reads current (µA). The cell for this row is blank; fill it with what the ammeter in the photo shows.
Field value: 100 µA
